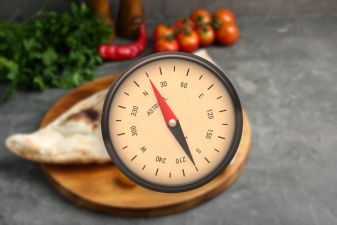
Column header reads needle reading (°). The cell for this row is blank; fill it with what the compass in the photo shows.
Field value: 15 °
